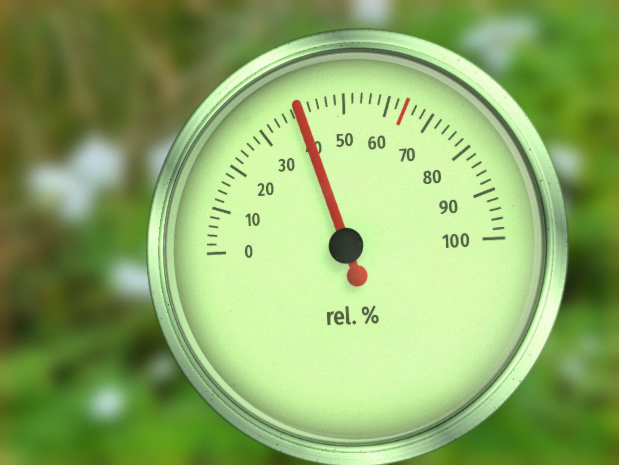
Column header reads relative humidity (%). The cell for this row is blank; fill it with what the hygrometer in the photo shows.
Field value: 40 %
